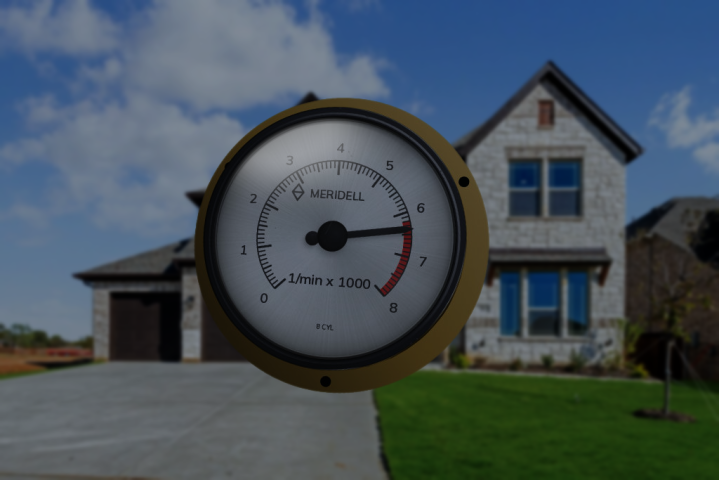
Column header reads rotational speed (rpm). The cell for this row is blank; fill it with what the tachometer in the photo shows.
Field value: 6400 rpm
